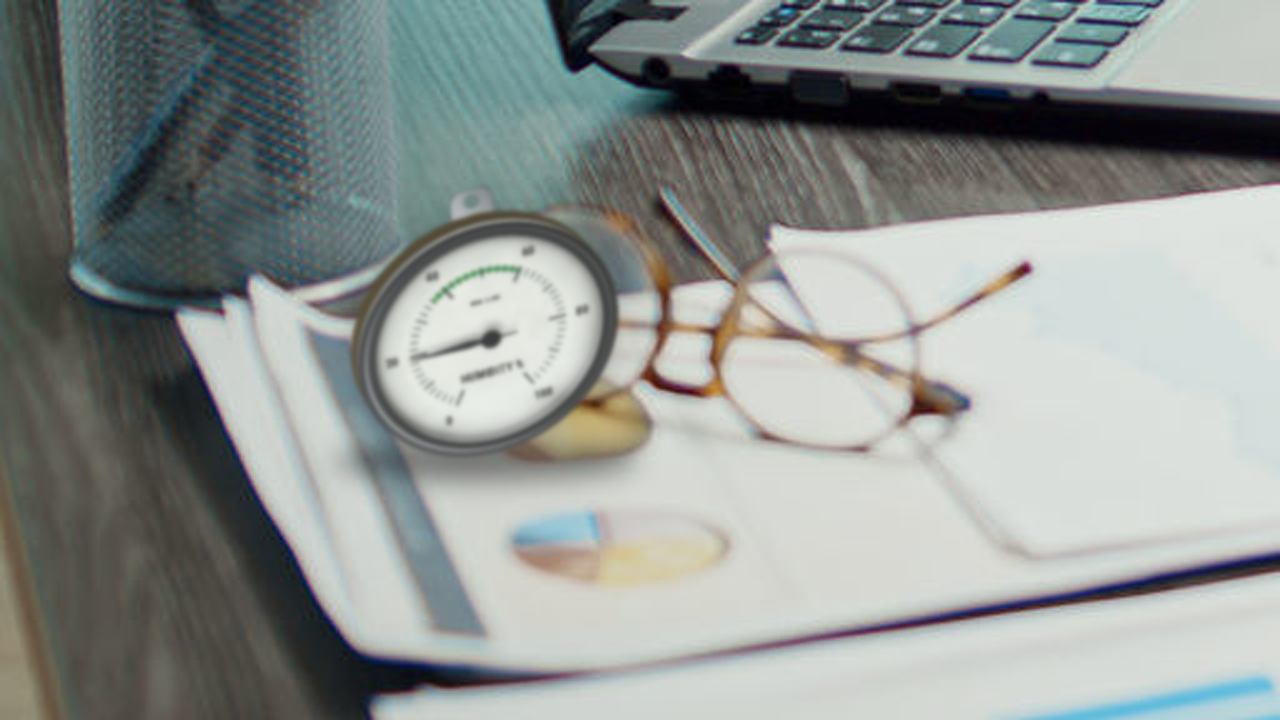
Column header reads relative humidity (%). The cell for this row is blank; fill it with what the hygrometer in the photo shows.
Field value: 20 %
